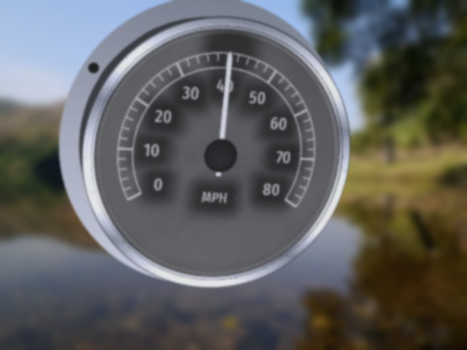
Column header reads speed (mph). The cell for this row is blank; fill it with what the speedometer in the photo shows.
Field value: 40 mph
